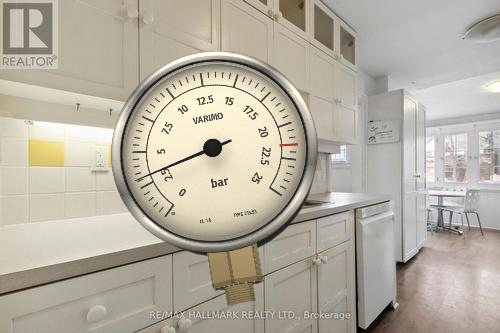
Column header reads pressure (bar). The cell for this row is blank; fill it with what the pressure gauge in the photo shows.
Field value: 3 bar
